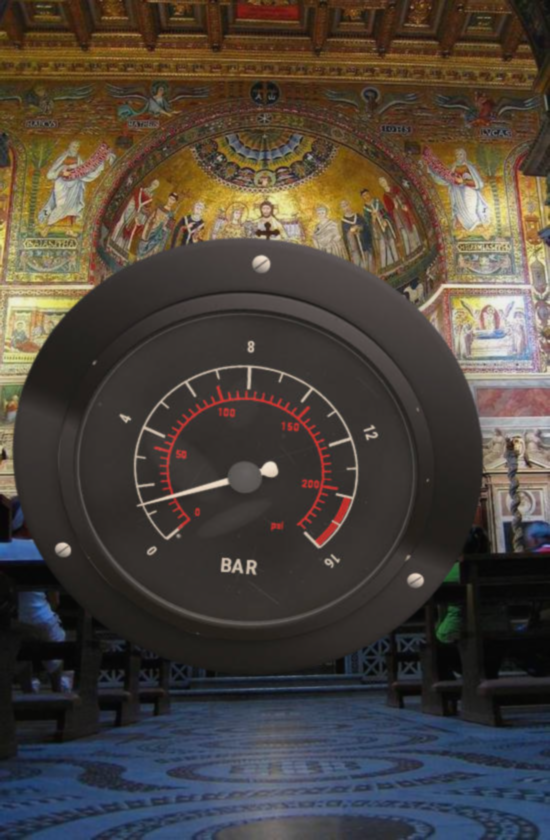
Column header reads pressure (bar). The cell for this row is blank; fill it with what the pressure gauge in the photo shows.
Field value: 1.5 bar
